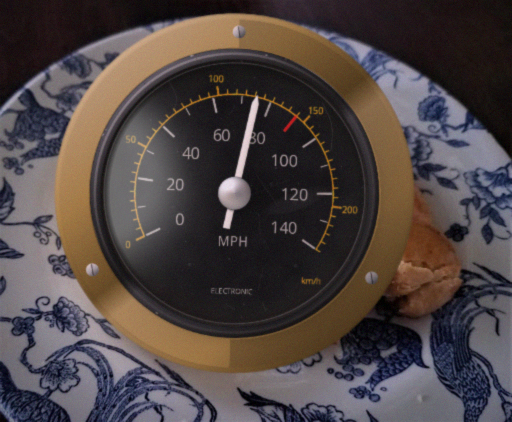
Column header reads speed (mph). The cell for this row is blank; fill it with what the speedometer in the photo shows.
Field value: 75 mph
